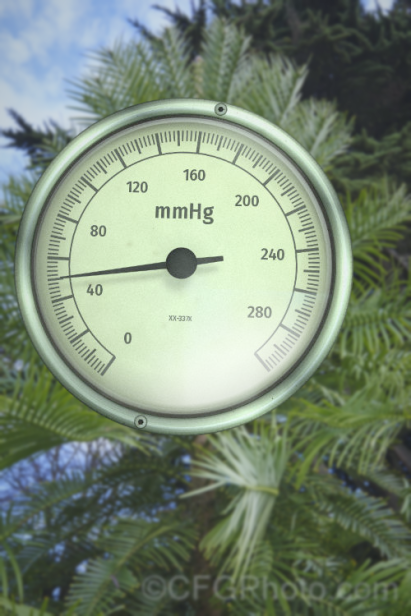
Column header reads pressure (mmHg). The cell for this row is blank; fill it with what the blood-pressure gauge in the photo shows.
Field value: 50 mmHg
